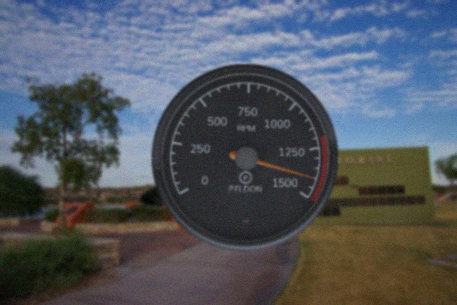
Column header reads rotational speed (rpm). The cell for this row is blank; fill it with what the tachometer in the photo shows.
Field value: 1400 rpm
